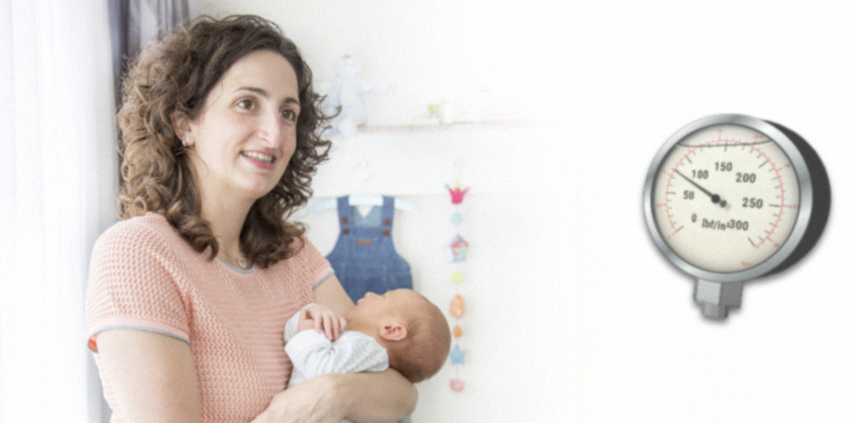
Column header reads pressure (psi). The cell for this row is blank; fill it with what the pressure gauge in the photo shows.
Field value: 80 psi
